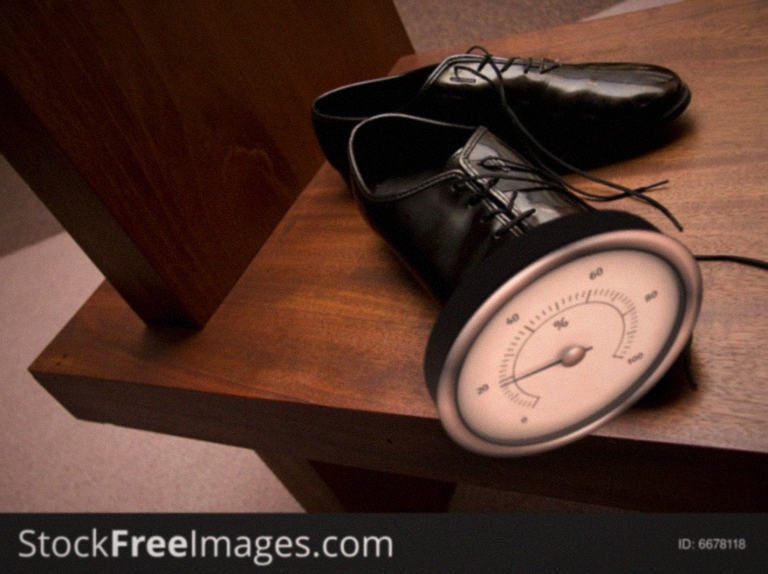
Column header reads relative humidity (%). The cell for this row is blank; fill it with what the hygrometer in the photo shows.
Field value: 20 %
